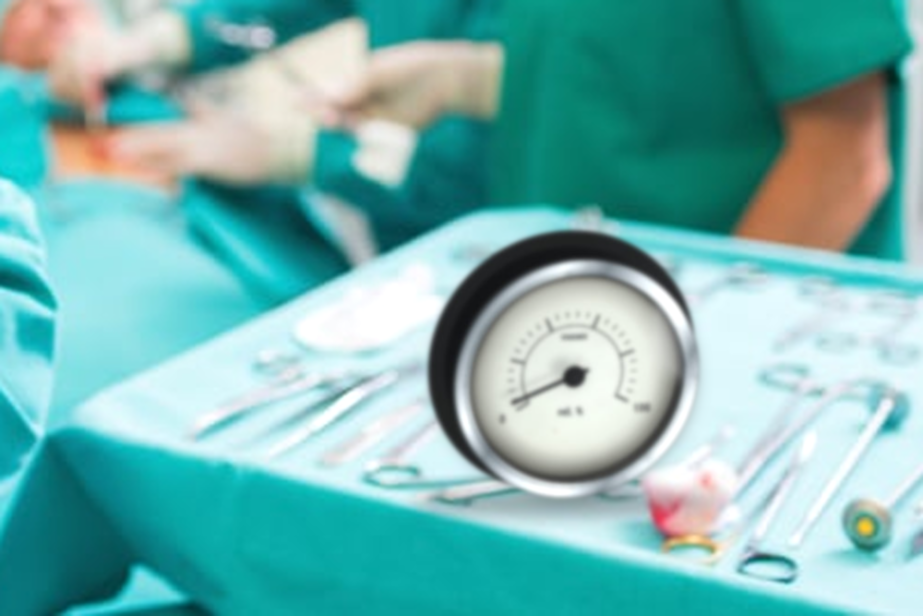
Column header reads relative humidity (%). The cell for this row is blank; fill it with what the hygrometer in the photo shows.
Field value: 4 %
